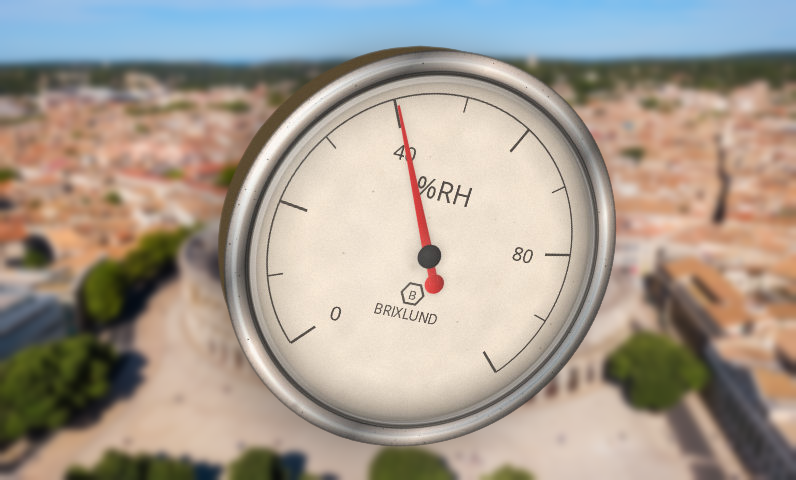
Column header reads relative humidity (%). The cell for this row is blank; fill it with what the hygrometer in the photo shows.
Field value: 40 %
